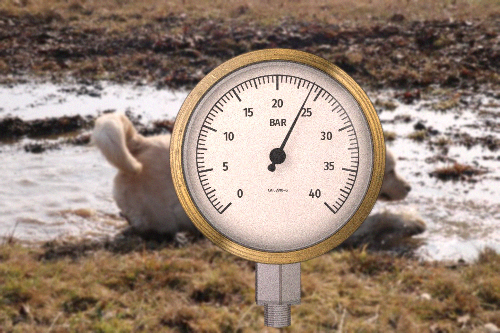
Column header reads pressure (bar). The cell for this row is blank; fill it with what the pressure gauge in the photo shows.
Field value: 24 bar
